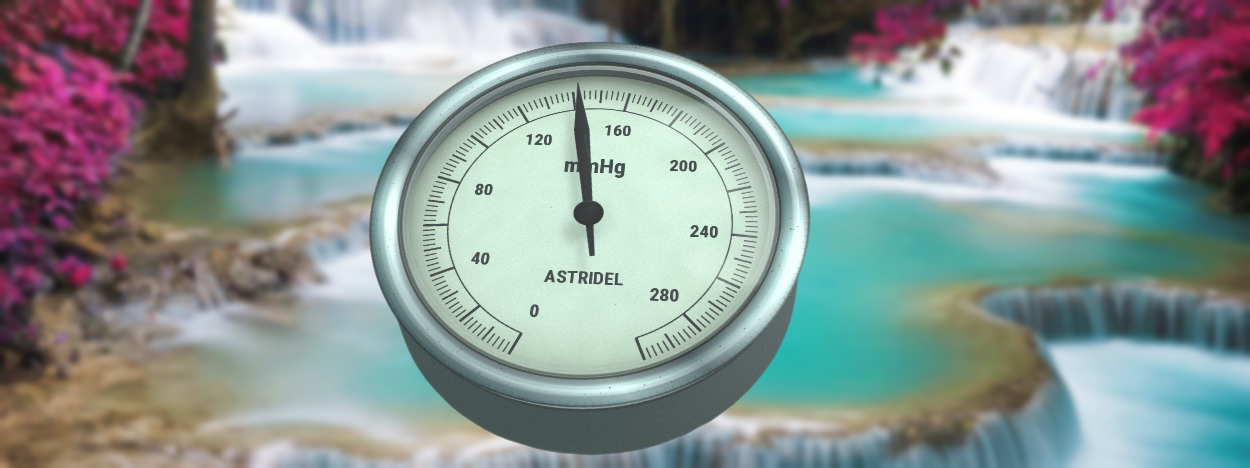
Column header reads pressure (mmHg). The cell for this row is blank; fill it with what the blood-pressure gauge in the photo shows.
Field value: 142 mmHg
